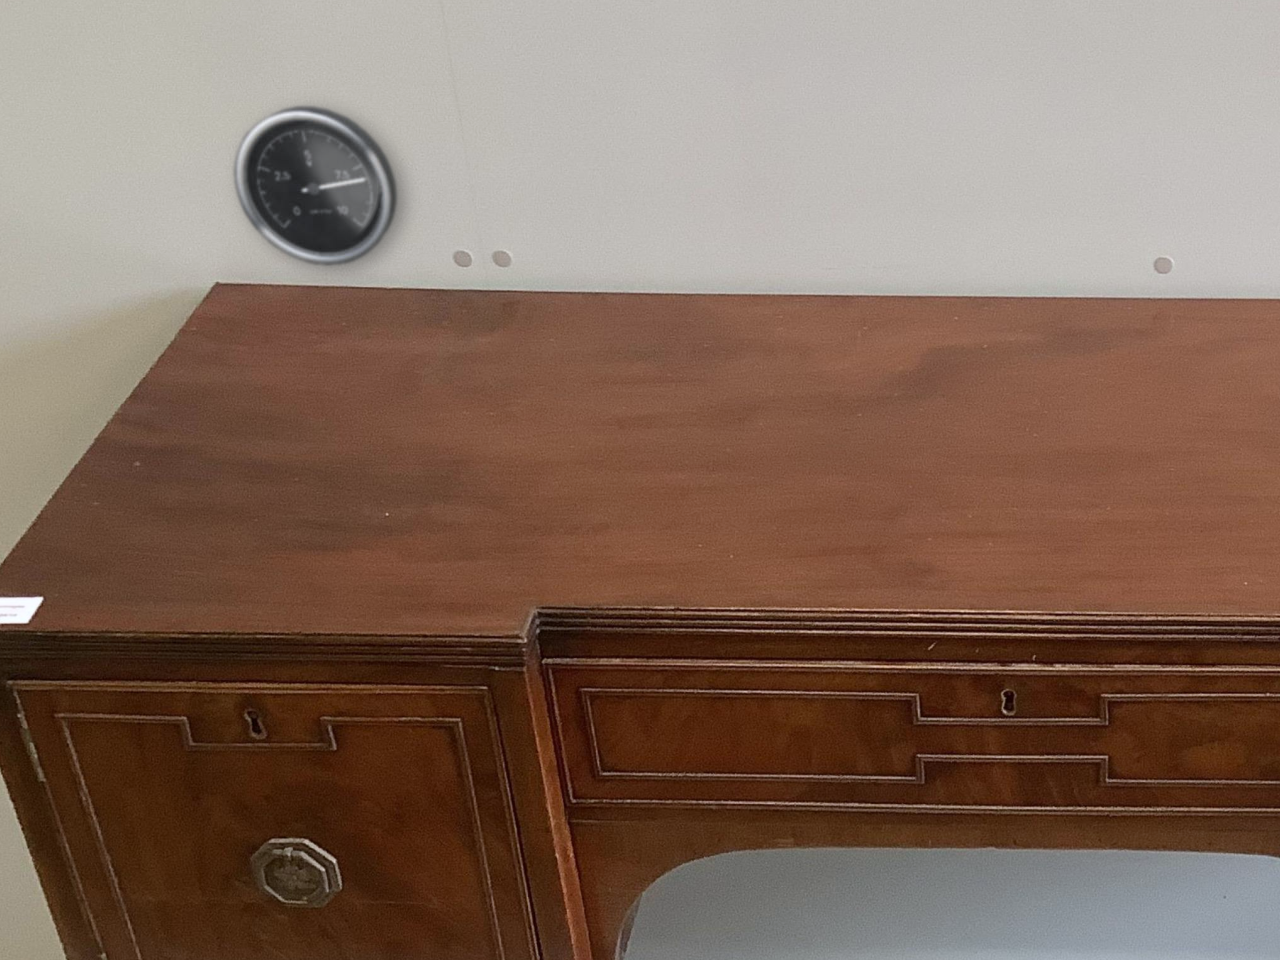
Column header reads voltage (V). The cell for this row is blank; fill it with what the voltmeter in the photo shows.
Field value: 8 V
